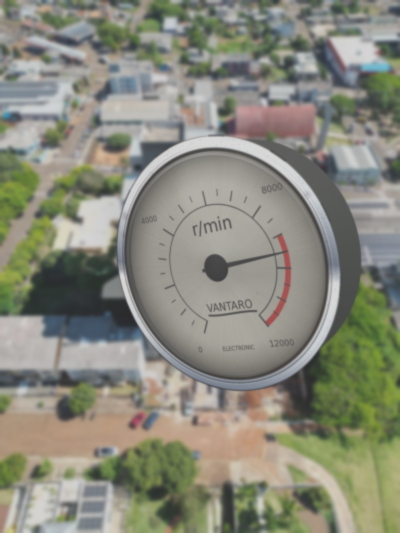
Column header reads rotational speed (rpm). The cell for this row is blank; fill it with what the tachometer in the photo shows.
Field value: 9500 rpm
